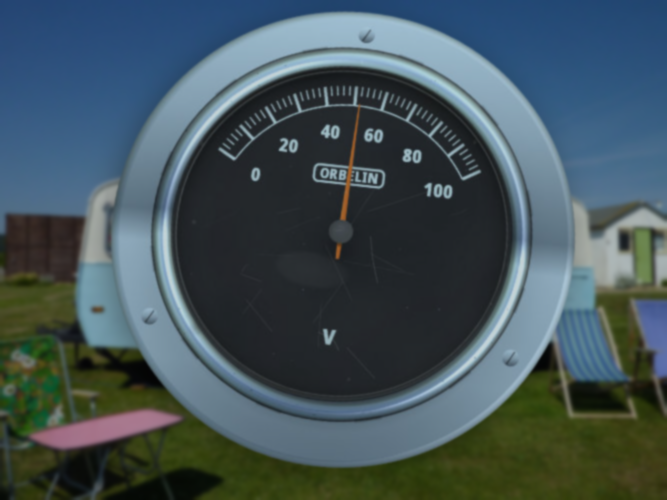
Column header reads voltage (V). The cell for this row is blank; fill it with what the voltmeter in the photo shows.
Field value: 52 V
